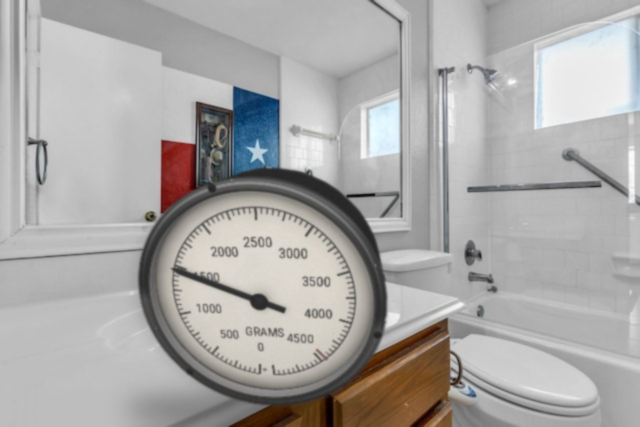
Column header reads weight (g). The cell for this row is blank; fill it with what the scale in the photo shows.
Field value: 1500 g
